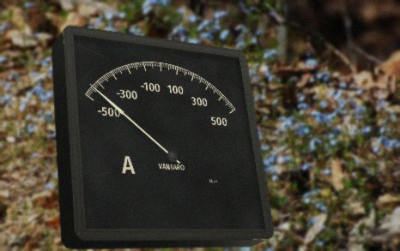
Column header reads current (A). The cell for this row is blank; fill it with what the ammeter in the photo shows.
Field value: -450 A
